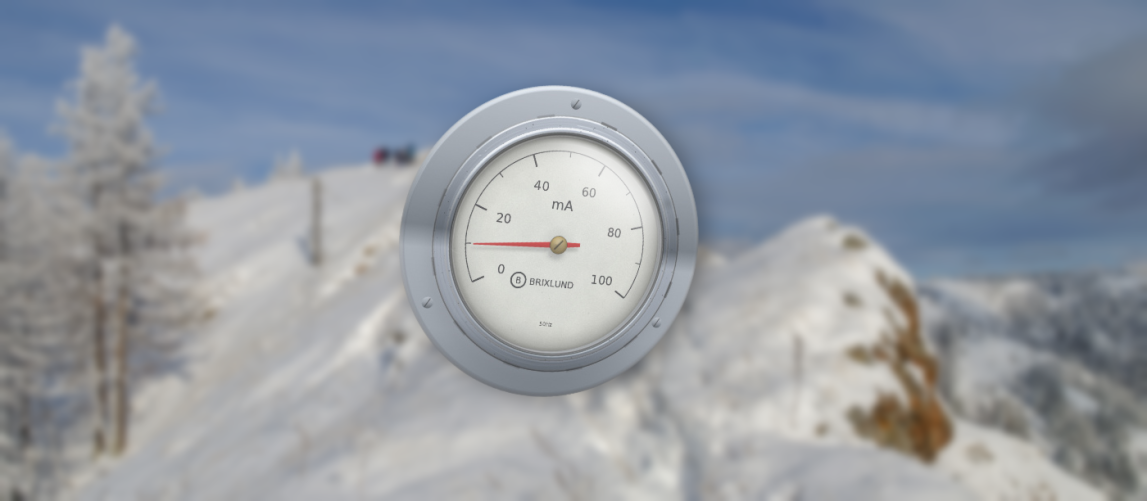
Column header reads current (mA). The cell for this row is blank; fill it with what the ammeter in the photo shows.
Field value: 10 mA
